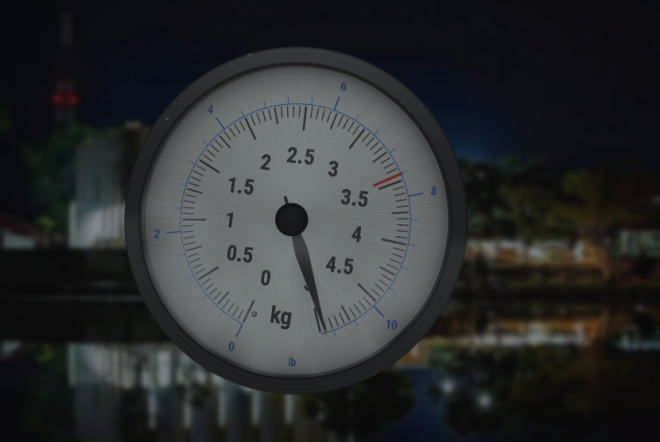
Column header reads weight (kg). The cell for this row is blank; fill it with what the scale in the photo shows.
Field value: 4.95 kg
